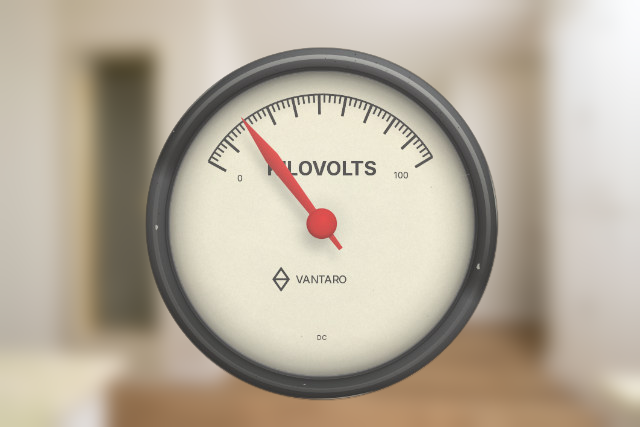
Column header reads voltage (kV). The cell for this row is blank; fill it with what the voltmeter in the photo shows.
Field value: 20 kV
